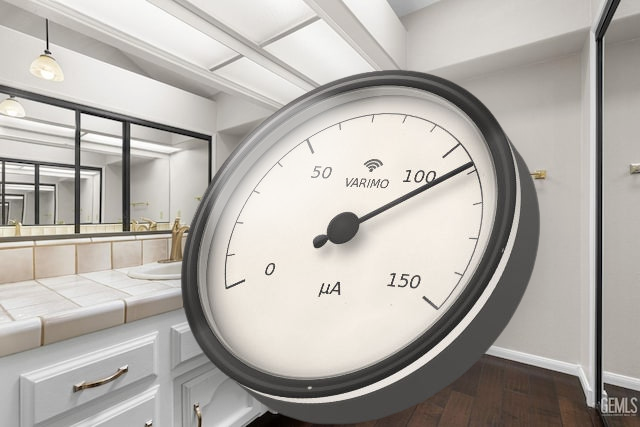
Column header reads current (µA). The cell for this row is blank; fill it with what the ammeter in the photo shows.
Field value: 110 µA
